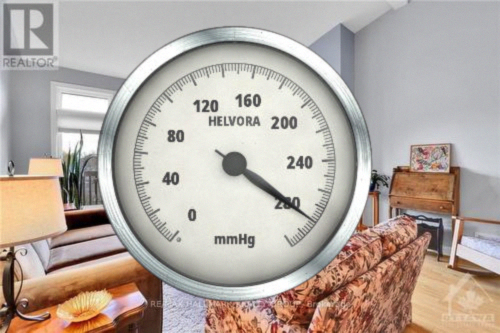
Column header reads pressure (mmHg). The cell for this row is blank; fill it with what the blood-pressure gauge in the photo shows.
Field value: 280 mmHg
